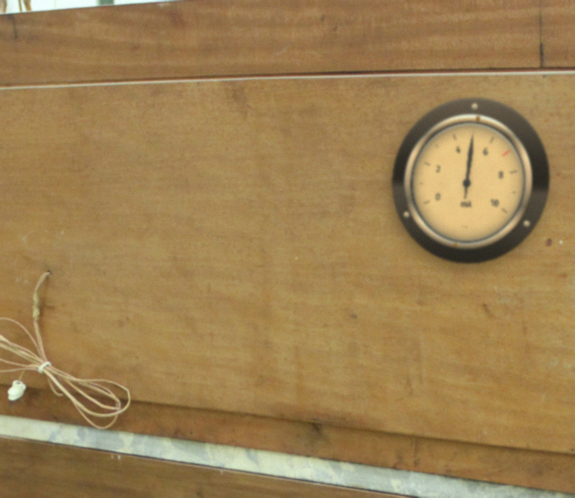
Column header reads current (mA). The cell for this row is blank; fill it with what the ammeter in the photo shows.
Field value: 5 mA
